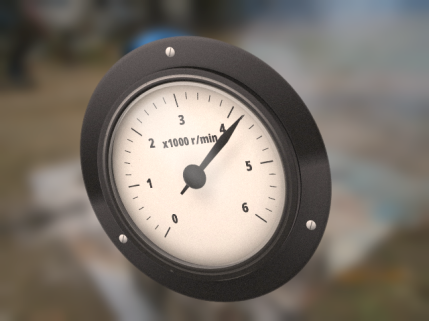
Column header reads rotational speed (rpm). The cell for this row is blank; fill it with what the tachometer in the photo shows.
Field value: 4200 rpm
